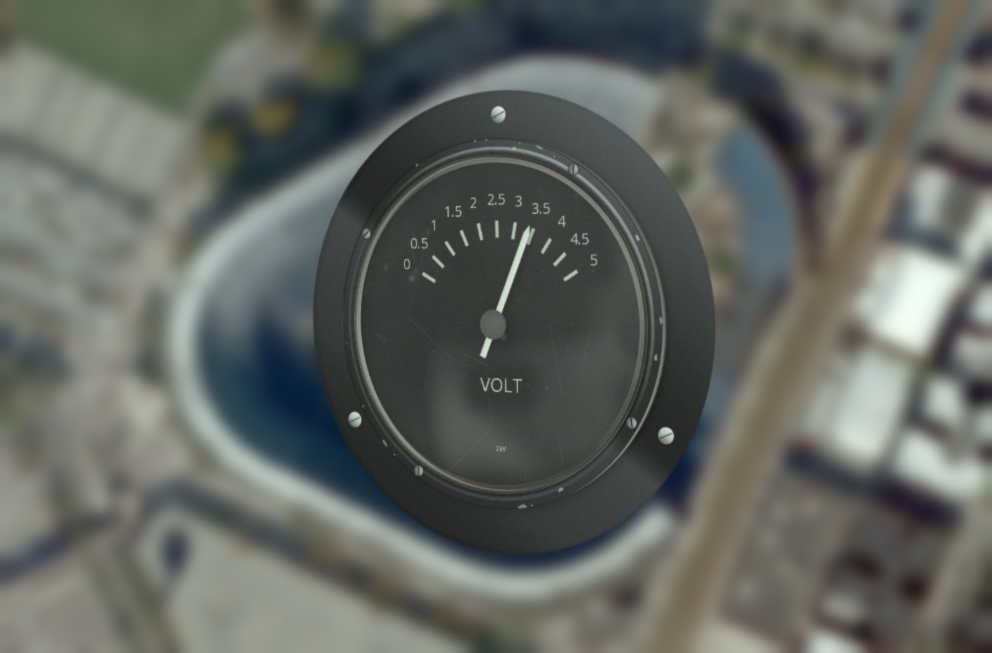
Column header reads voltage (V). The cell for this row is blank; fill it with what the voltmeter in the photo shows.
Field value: 3.5 V
